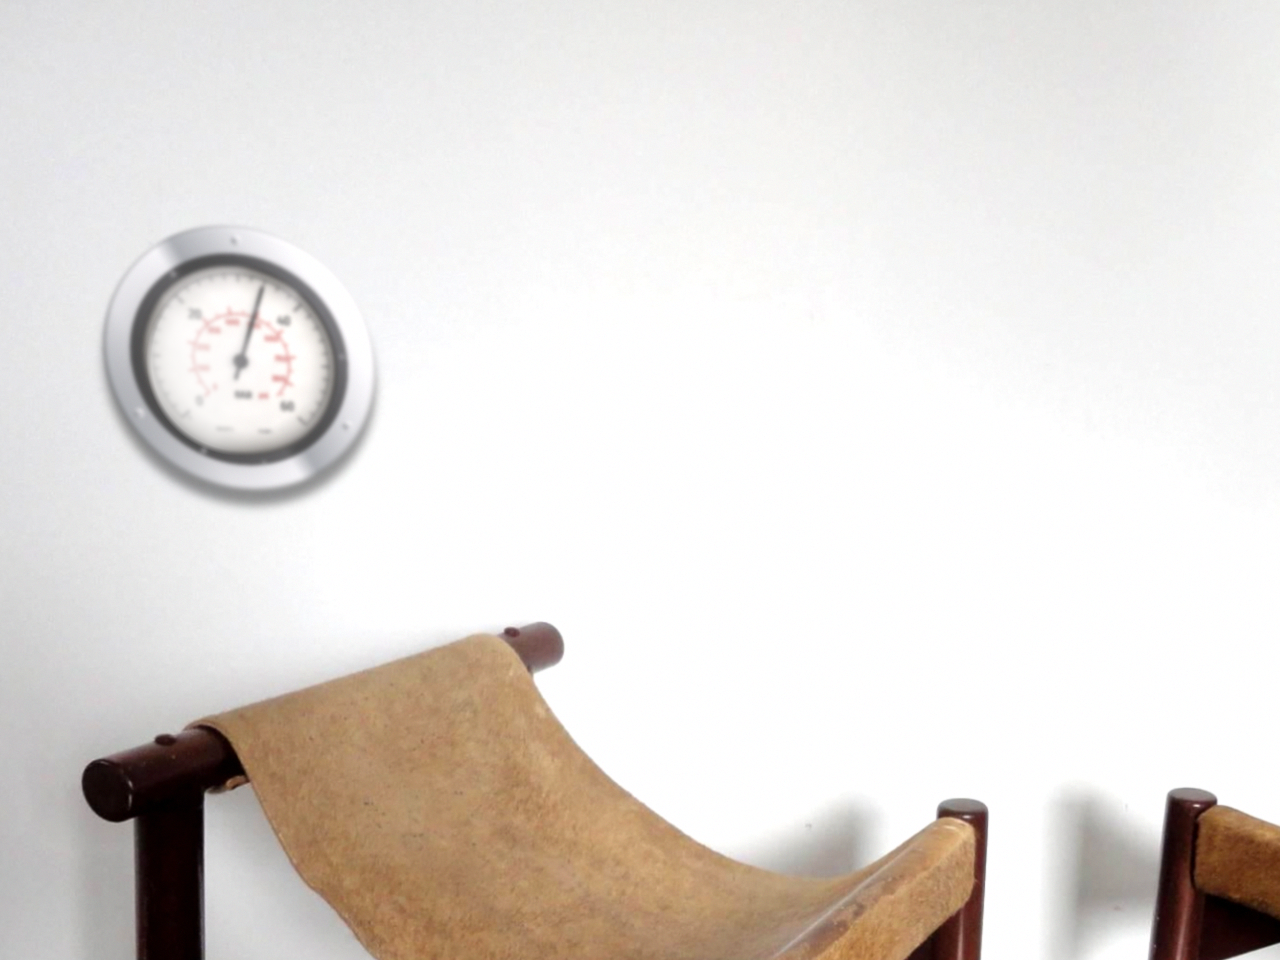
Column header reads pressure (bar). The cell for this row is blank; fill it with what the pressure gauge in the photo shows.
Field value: 34 bar
